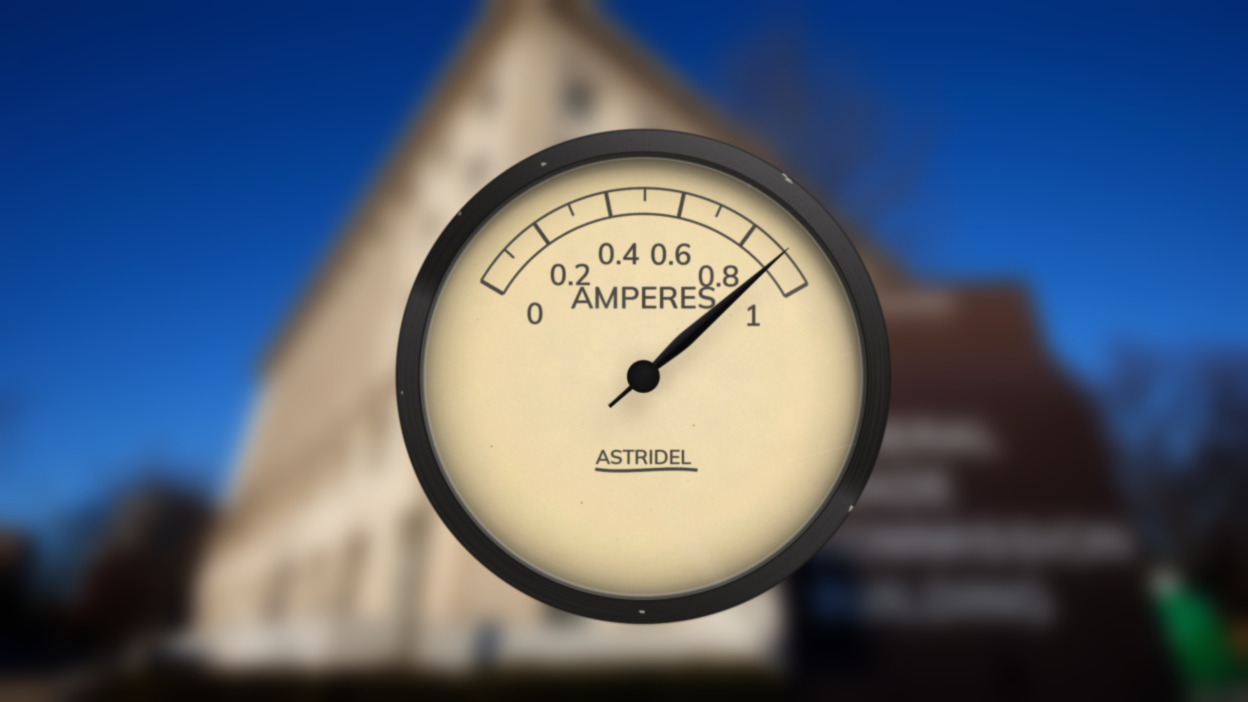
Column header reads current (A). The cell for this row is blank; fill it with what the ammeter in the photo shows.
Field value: 0.9 A
